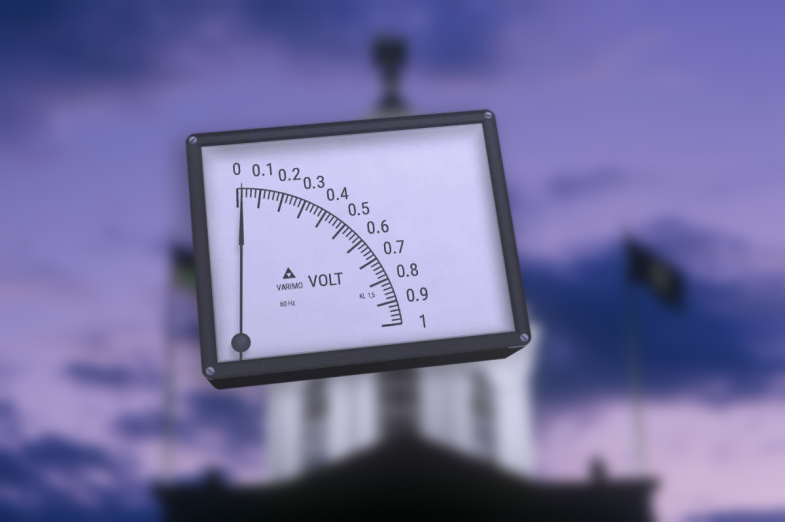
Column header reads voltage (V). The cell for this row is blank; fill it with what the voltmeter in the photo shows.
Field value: 0.02 V
